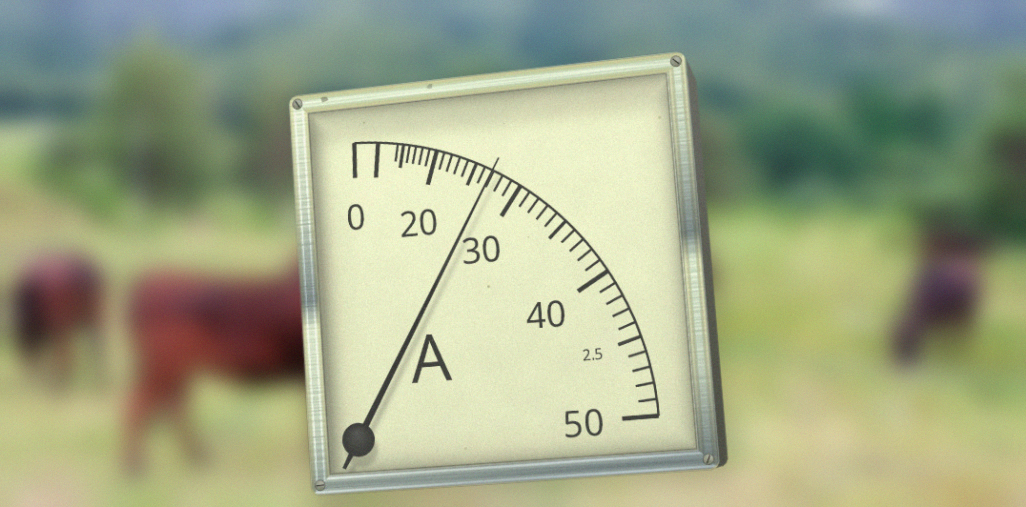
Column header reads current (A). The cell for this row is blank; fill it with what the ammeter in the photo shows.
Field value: 27 A
